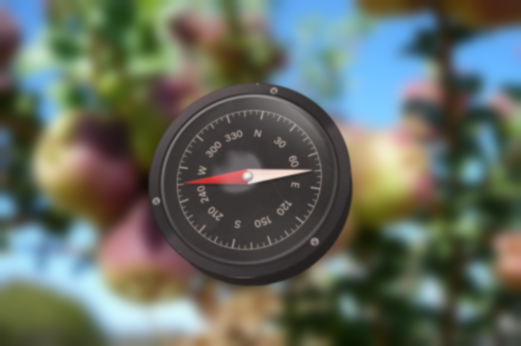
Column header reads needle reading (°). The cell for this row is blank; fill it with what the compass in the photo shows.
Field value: 255 °
